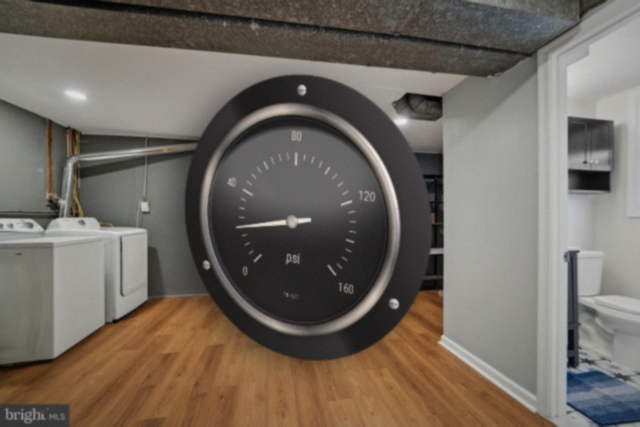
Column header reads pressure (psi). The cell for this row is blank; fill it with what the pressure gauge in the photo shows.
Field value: 20 psi
